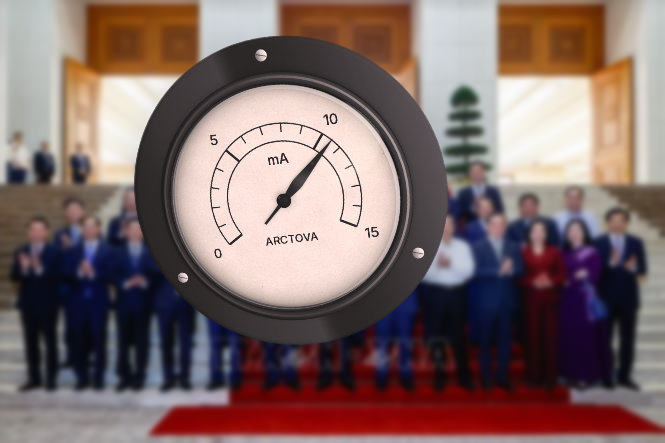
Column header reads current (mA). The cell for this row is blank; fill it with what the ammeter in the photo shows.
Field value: 10.5 mA
